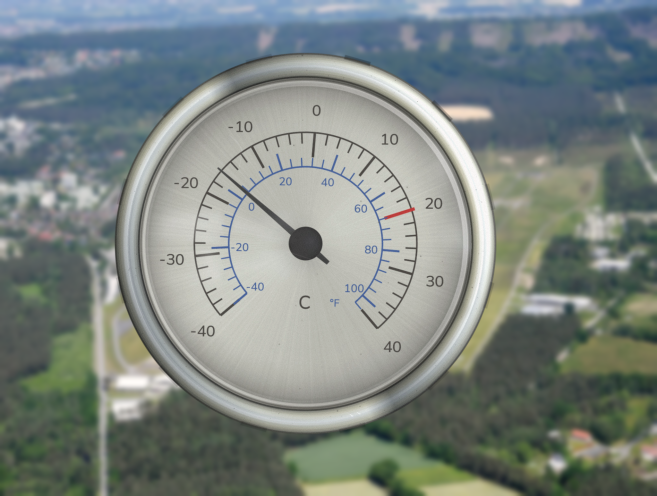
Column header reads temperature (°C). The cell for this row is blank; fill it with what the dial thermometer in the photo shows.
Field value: -16 °C
